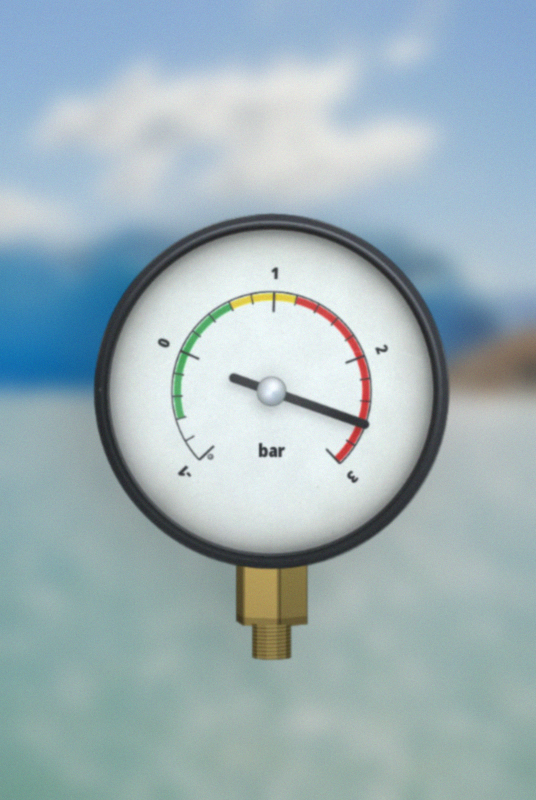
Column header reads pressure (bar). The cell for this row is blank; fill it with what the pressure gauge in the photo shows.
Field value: 2.6 bar
